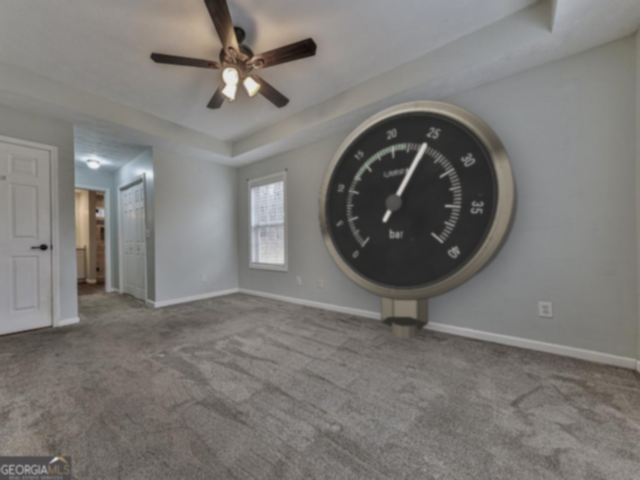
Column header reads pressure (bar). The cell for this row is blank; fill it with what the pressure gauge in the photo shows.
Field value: 25 bar
